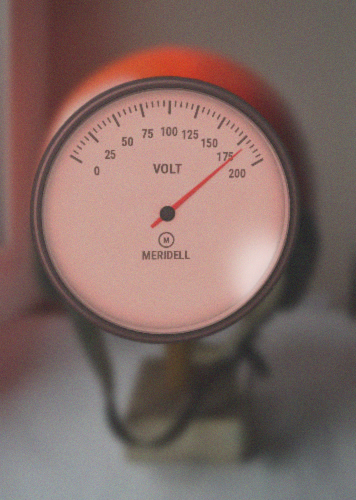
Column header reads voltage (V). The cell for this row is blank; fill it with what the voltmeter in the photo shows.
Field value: 180 V
